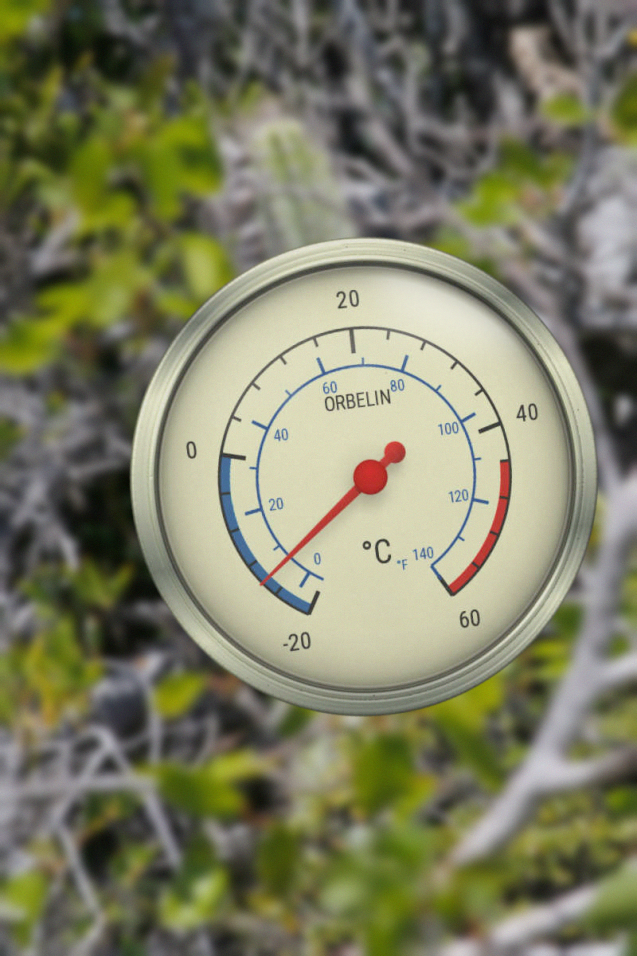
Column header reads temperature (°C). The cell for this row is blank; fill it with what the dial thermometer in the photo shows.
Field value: -14 °C
